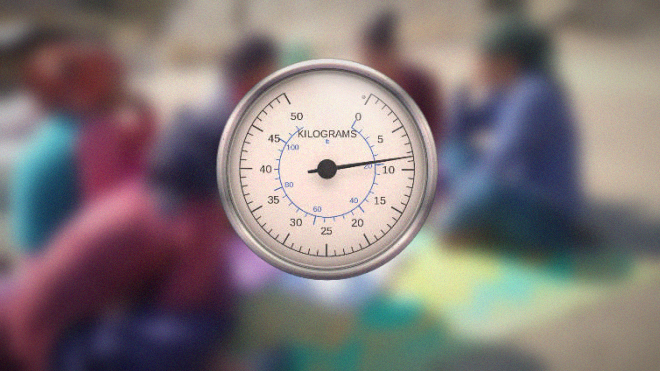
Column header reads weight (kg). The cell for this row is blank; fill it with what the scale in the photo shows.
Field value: 8.5 kg
